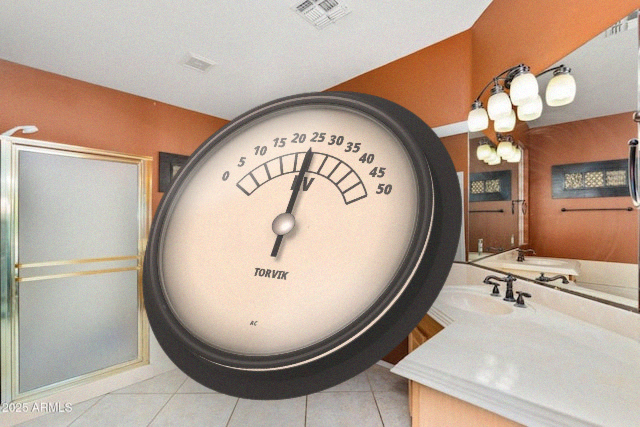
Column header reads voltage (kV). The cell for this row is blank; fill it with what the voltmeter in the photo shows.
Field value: 25 kV
